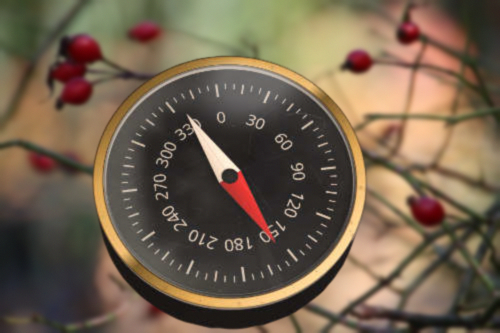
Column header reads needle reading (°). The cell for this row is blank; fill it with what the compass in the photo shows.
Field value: 155 °
